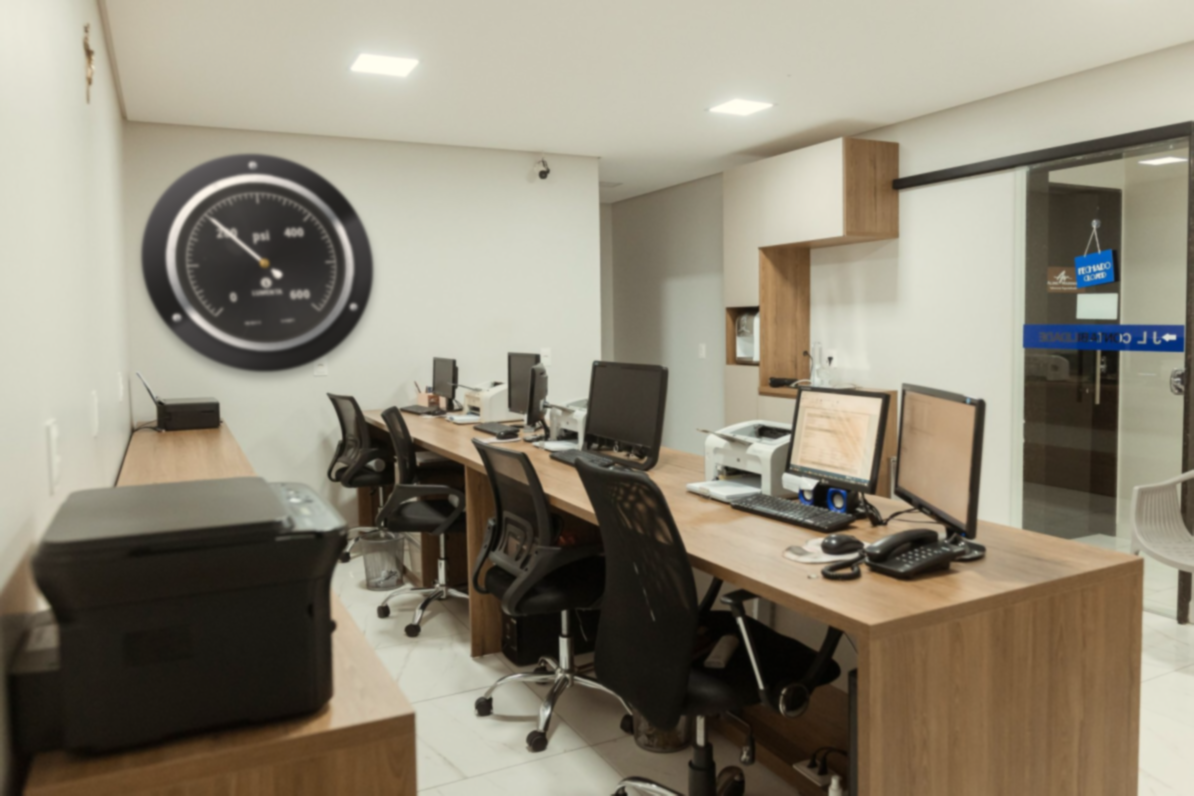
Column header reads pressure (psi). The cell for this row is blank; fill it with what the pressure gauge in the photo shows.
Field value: 200 psi
